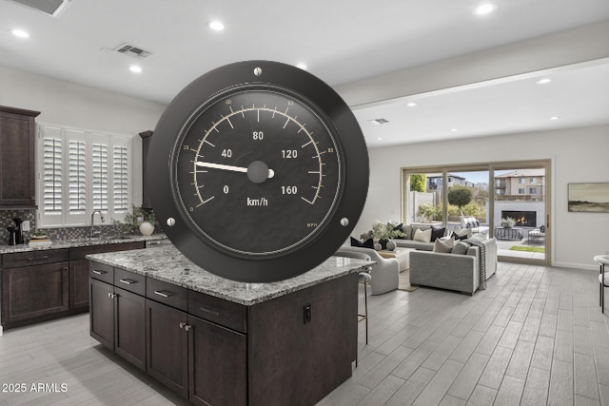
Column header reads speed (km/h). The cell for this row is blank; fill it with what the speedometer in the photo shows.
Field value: 25 km/h
